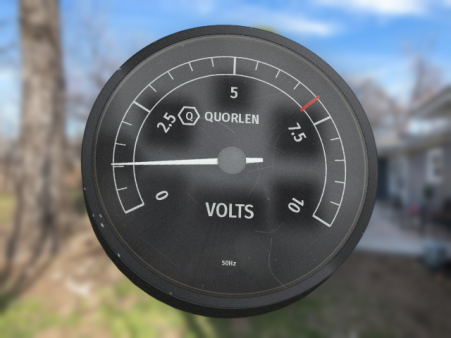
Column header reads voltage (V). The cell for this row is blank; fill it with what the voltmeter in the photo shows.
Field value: 1 V
